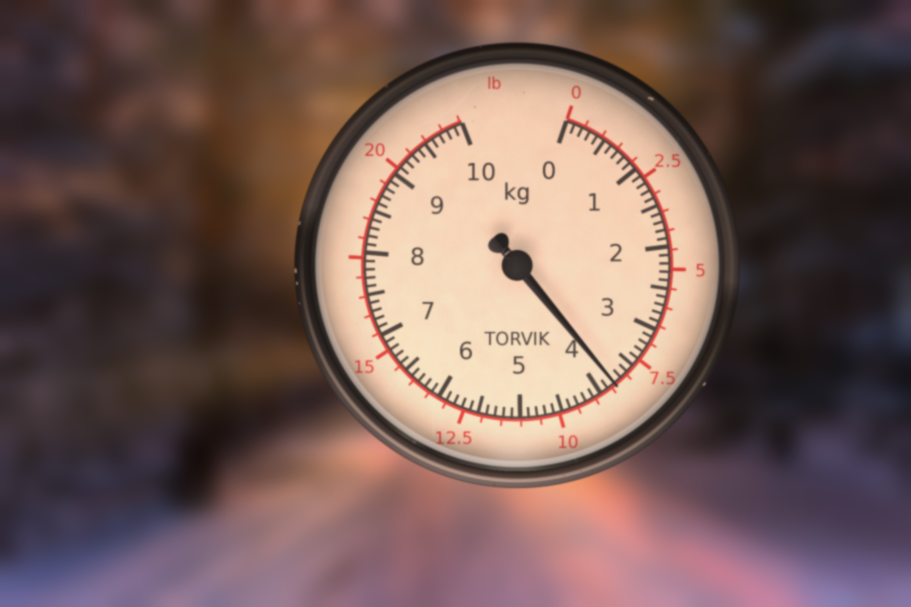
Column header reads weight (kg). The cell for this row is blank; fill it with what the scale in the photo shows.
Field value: 3.8 kg
